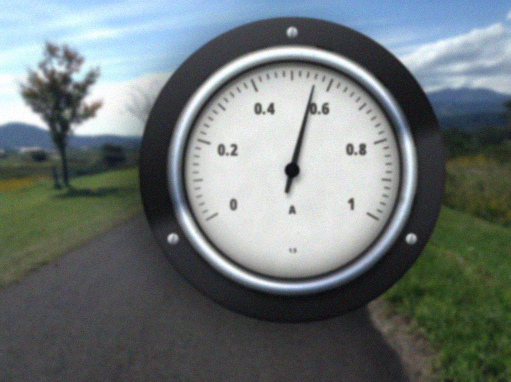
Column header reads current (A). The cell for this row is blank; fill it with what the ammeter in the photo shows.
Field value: 0.56 A
